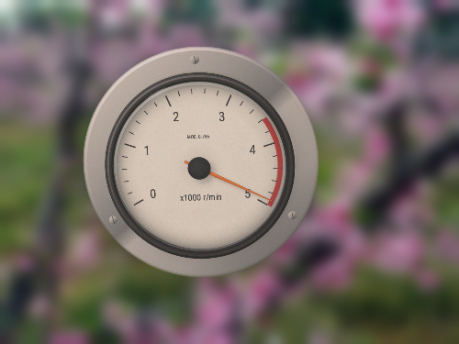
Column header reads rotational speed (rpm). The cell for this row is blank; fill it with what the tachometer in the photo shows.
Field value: 4900 rpm
